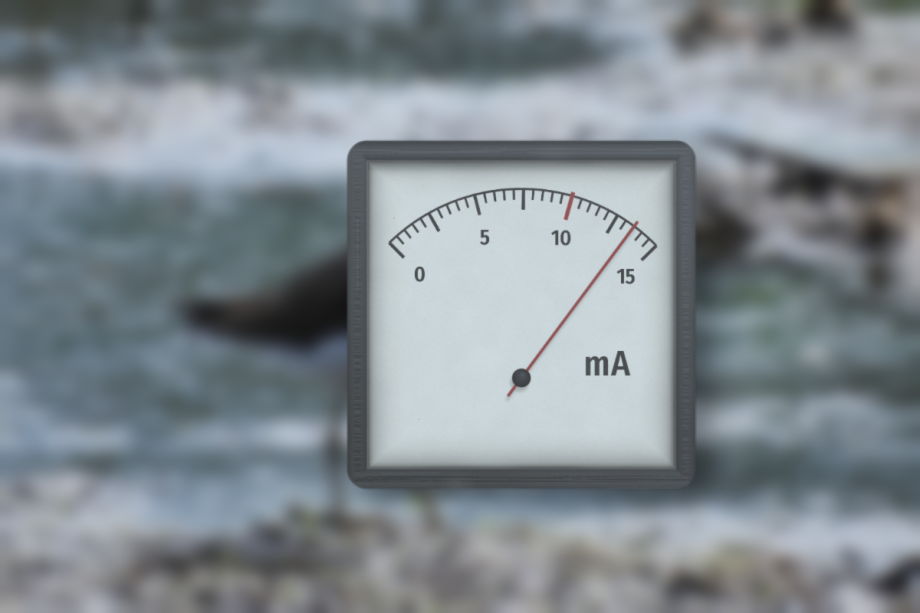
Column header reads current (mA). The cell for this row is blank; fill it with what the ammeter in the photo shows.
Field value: 13.5 mA
